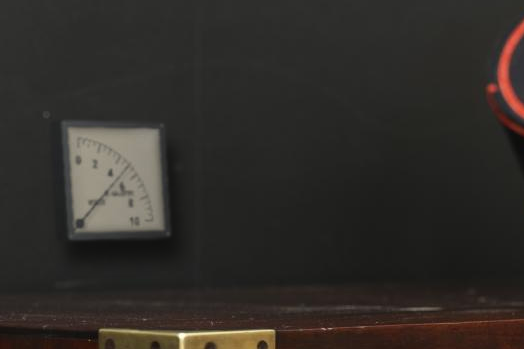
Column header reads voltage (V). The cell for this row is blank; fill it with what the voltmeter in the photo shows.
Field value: 5 V
